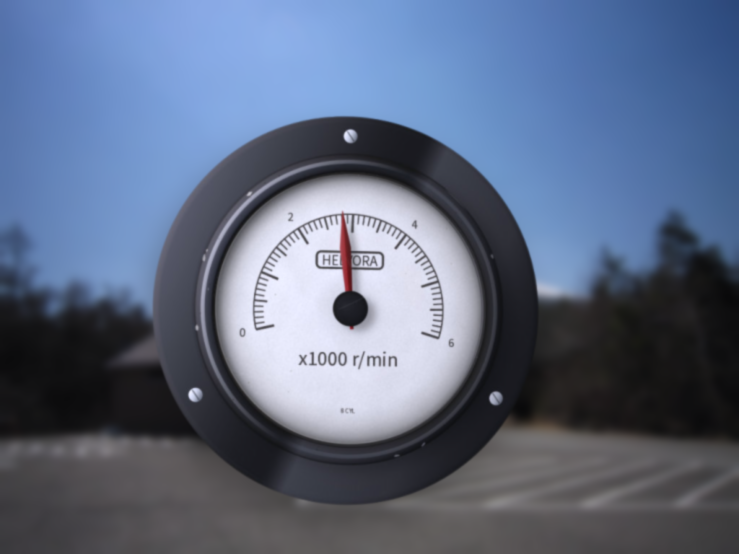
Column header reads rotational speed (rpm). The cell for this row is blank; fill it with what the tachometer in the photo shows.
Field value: 2800 rpm
